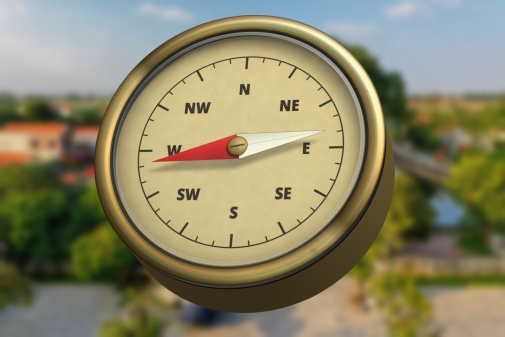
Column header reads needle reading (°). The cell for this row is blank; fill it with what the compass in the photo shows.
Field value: 260 °
